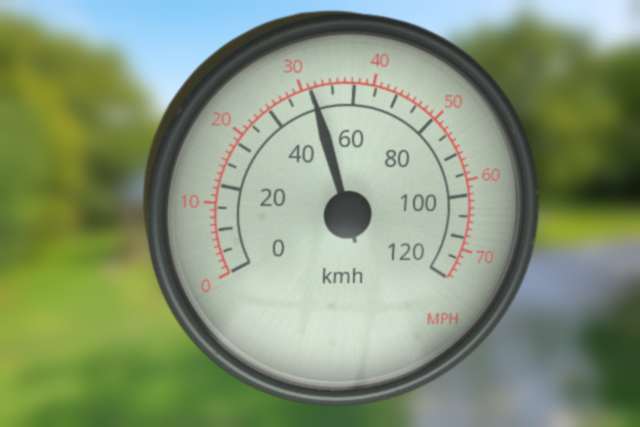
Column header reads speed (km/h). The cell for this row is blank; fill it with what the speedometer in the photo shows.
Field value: 50 km/h
